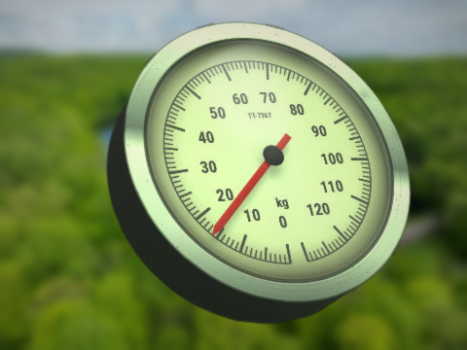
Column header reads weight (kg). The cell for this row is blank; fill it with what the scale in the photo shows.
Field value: 16 kg
